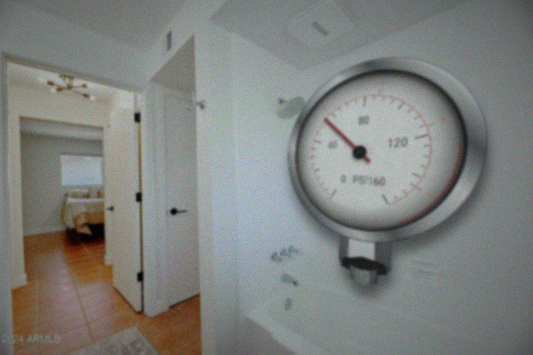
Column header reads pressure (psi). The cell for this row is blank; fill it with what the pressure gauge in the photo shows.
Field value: 55 psi
